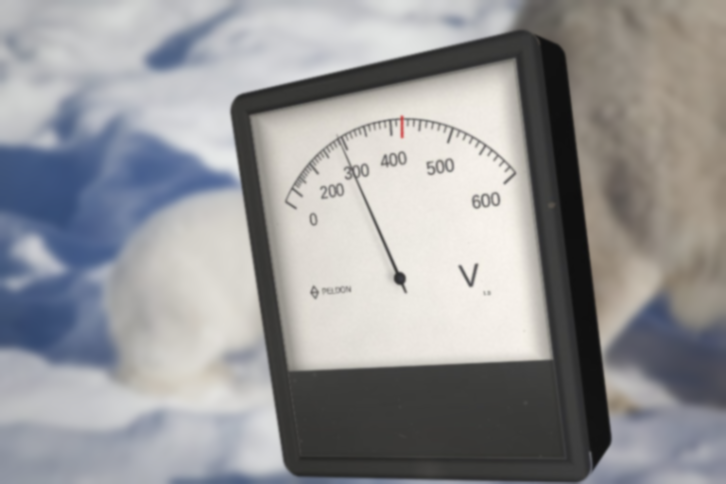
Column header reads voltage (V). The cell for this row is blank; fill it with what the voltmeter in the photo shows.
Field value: 300 V
